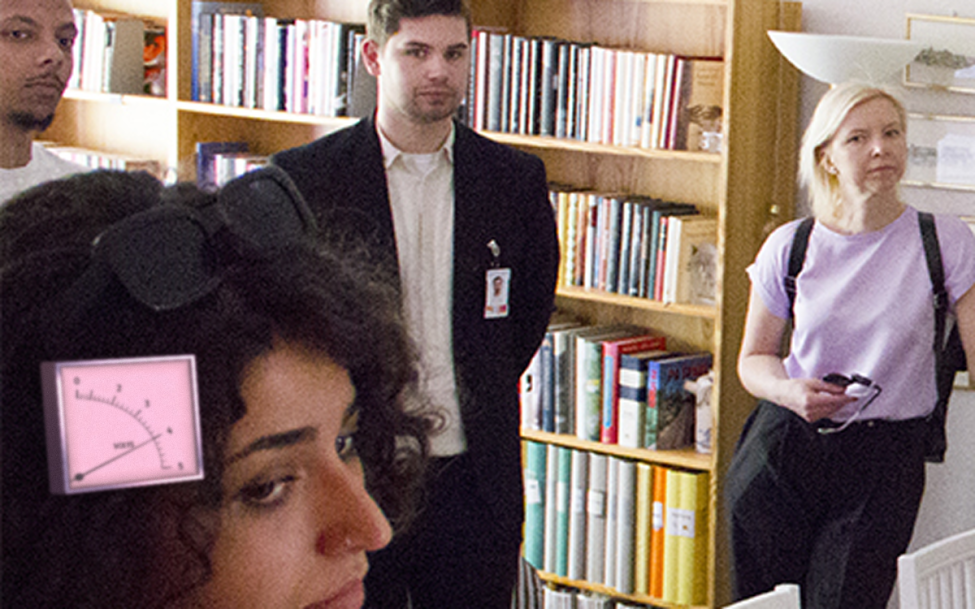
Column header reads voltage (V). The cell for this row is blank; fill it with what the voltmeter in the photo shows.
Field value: 4 V
